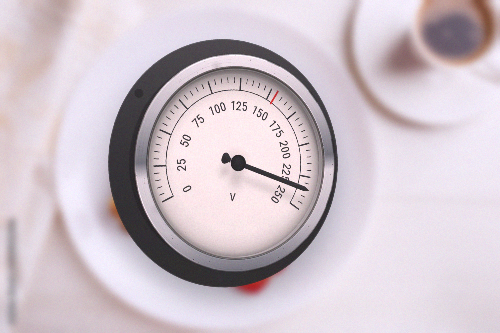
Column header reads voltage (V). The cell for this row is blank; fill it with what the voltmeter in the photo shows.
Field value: 235 V
